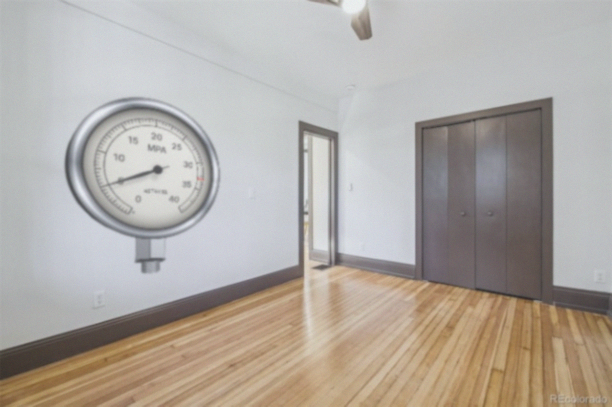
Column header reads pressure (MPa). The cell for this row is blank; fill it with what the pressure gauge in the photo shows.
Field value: 5 MPa
